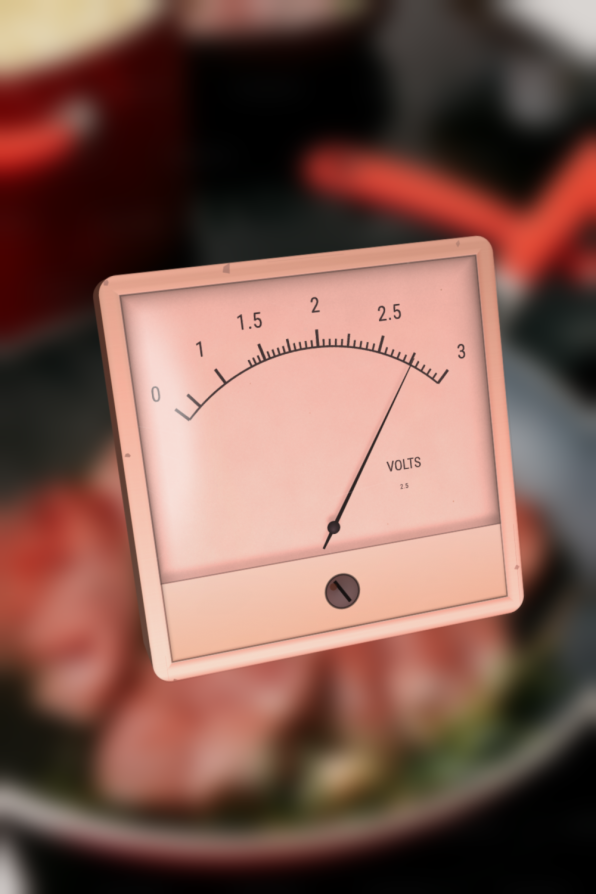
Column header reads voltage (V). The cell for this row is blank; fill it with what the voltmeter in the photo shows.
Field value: 2.75 V
